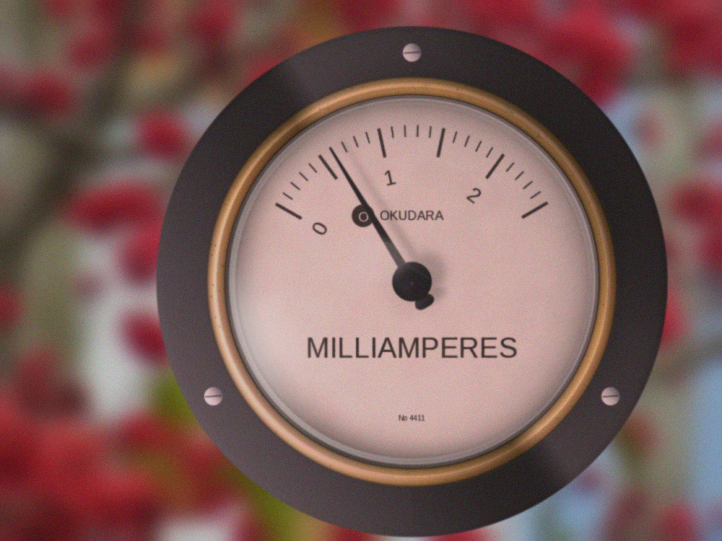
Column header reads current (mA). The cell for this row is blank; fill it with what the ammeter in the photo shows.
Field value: 0.6 mA
